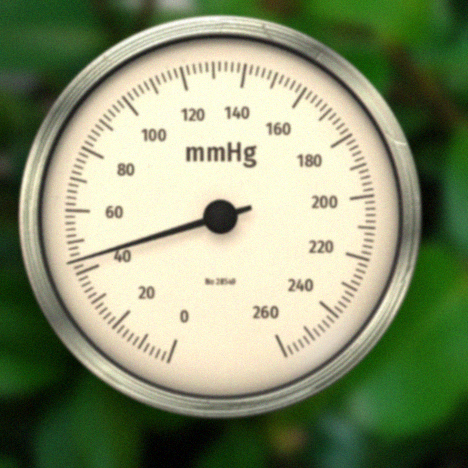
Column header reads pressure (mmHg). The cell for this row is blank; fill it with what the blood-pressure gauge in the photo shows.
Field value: 44 mmHg
